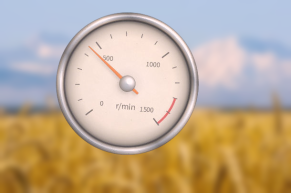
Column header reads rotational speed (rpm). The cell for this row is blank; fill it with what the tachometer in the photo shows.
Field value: 450 rpm
